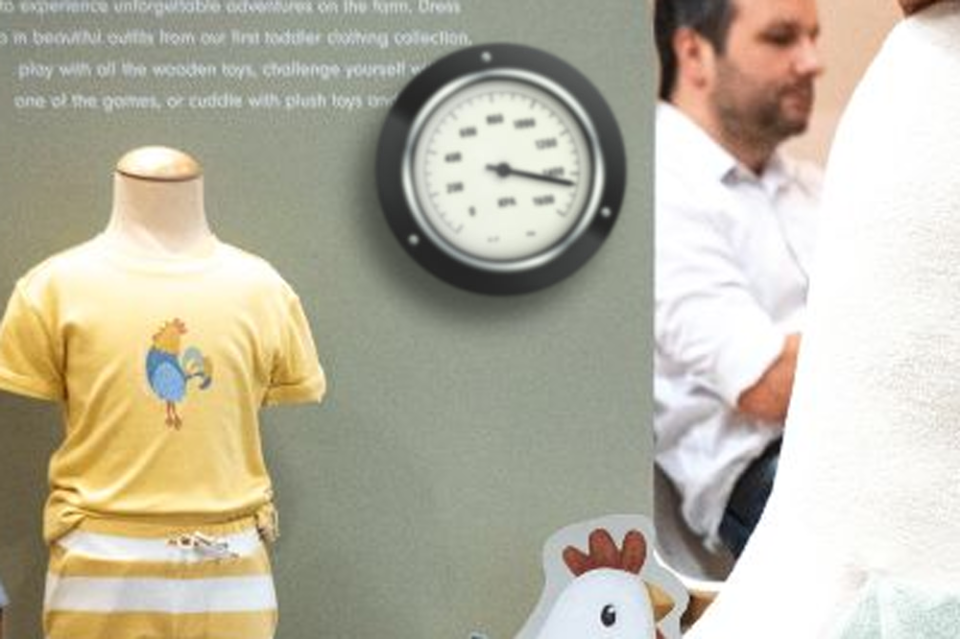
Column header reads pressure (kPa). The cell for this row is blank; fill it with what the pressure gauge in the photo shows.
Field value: 1450 kPa
